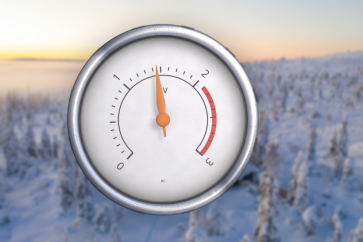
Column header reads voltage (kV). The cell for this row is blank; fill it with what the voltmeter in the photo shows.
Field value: 1.45 kV
